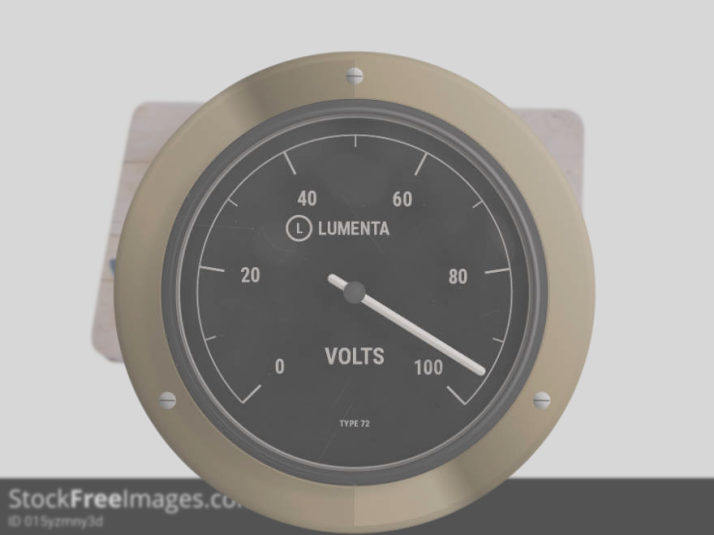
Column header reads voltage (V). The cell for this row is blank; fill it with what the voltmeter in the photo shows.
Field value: 95 V
